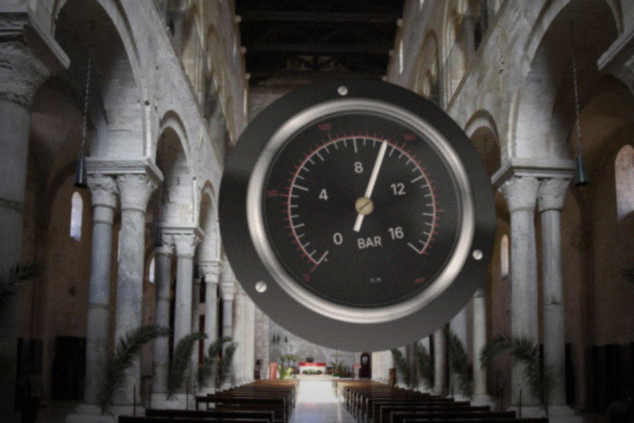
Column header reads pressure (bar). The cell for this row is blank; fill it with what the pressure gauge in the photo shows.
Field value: 9.5 bar
